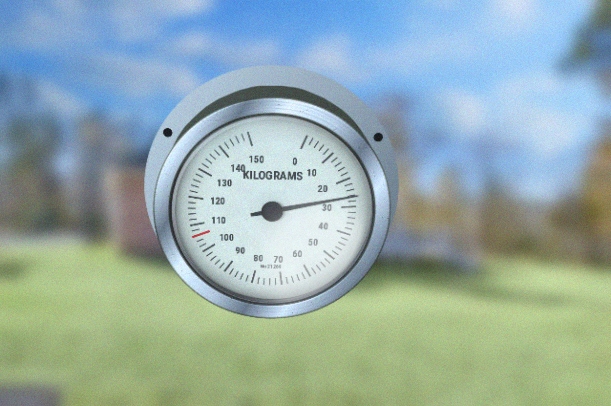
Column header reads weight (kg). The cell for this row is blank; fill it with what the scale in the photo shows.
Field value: 26 kg
